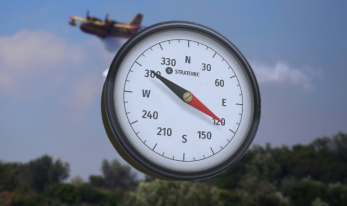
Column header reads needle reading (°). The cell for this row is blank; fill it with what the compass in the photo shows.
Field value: 120 °
